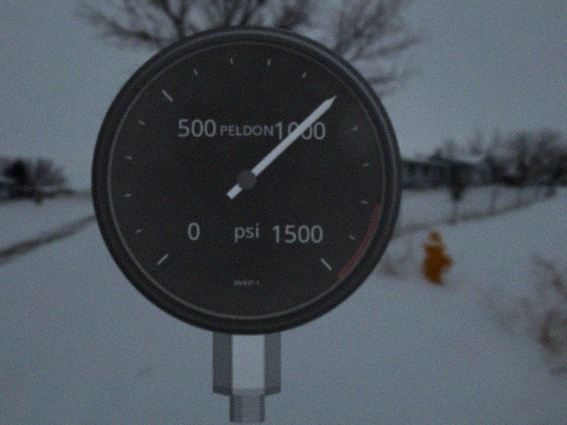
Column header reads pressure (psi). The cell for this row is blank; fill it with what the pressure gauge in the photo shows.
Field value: 1000 psi
